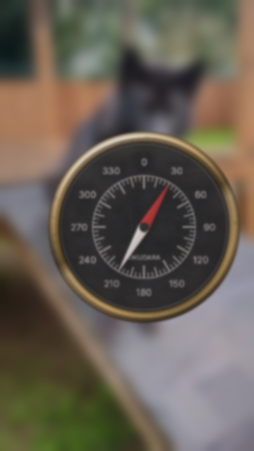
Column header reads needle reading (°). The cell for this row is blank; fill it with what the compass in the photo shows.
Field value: 30 °
